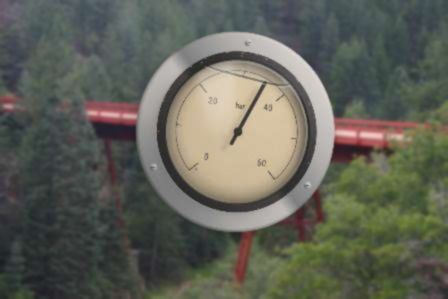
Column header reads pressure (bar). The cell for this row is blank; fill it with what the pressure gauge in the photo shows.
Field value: 35 bar
